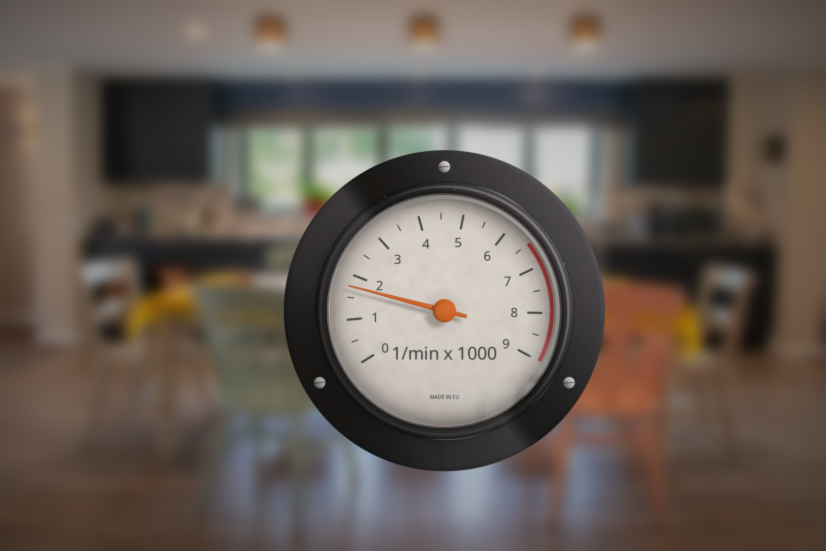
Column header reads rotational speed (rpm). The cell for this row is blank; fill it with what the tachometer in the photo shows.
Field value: 1750 rpm
